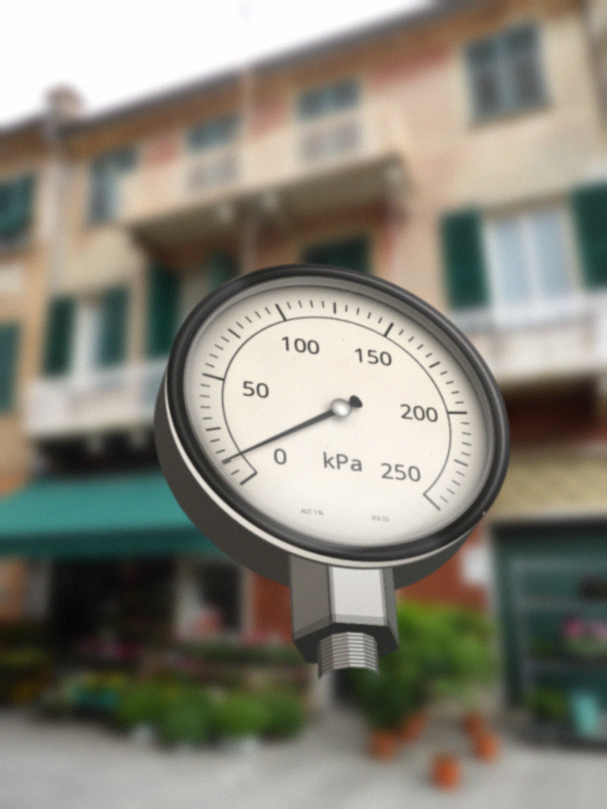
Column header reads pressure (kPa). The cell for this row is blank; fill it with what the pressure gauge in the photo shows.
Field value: 10 kPa
